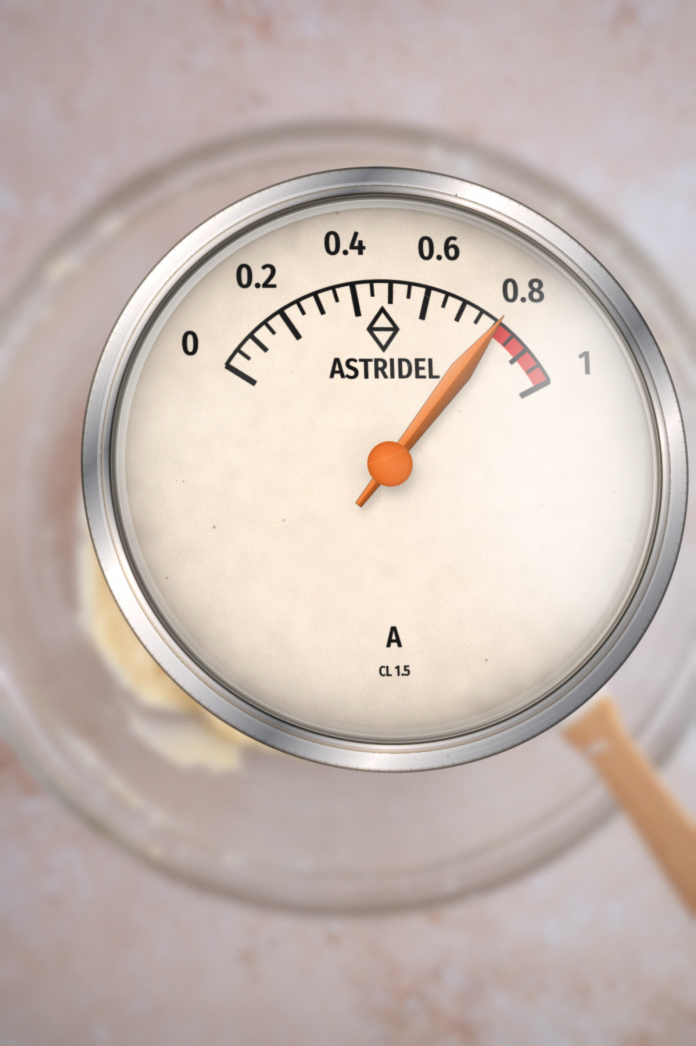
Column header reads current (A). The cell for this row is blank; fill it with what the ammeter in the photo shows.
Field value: 0.8 A
